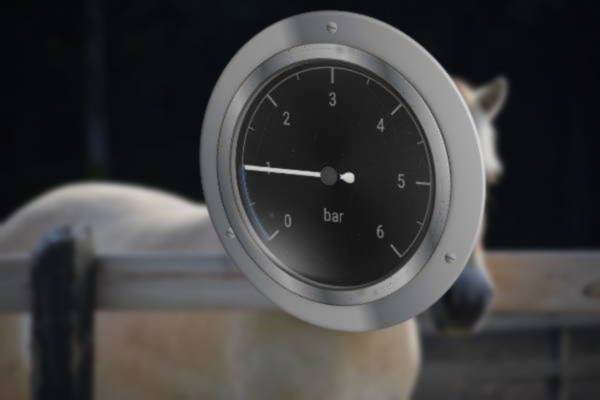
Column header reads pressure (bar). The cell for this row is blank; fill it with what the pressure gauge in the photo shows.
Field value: 1 bar
